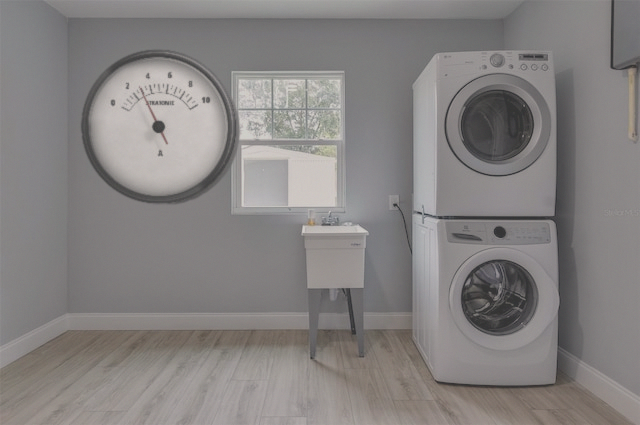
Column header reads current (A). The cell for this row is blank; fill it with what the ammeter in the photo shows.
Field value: 3 A
